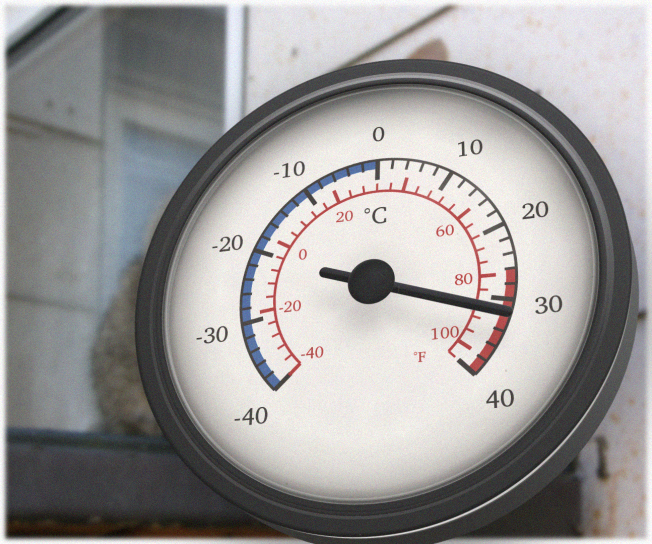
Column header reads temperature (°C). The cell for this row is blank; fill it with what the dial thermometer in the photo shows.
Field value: 32 °C
